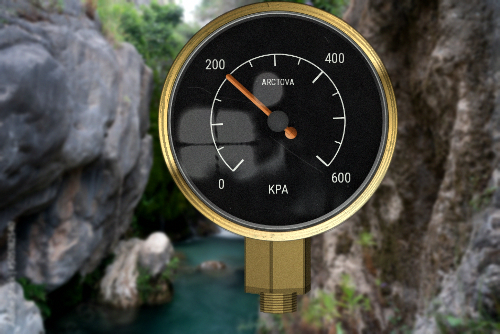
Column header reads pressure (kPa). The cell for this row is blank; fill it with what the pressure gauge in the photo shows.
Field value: 200 kPa
